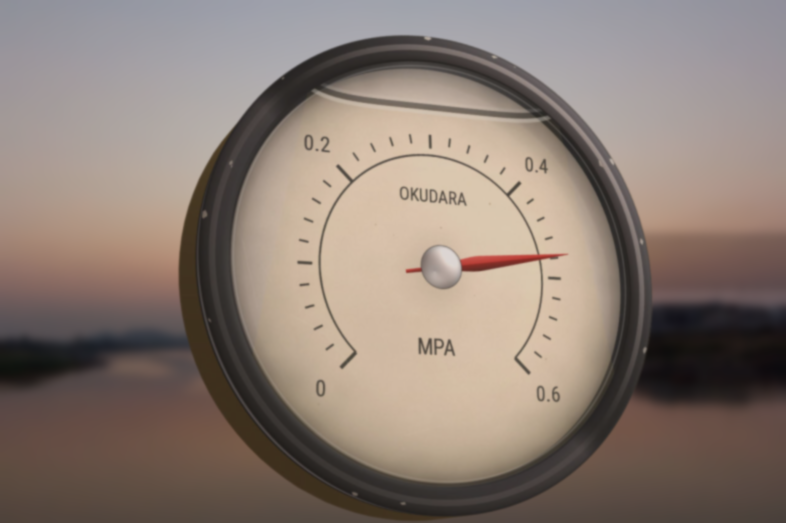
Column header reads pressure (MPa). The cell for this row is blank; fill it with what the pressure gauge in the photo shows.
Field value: 0.48 MPa
